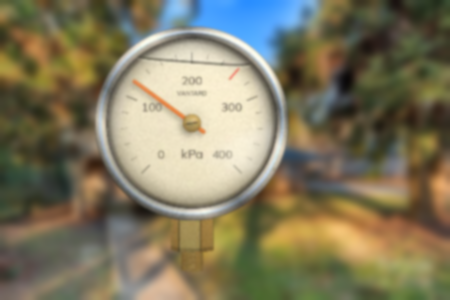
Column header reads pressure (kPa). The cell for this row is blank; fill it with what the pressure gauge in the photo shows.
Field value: 120 kPa
